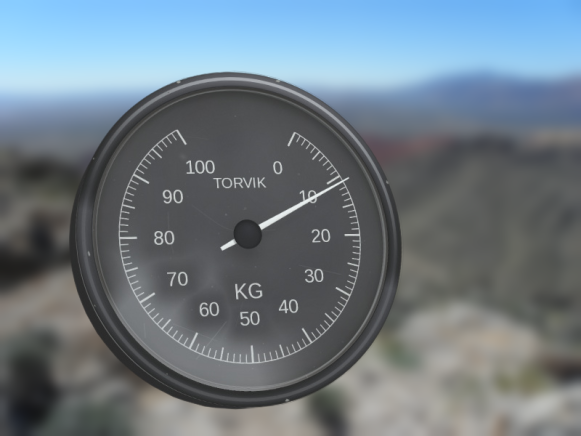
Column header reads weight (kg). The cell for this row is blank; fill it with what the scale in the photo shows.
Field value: 11 kg
